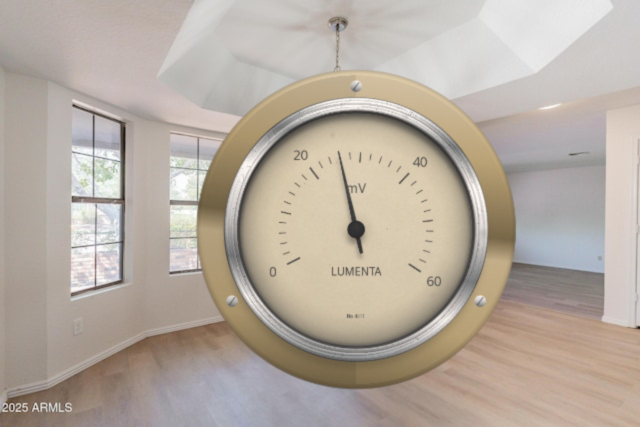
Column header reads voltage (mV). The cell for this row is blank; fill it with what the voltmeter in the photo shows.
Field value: 26 mV
